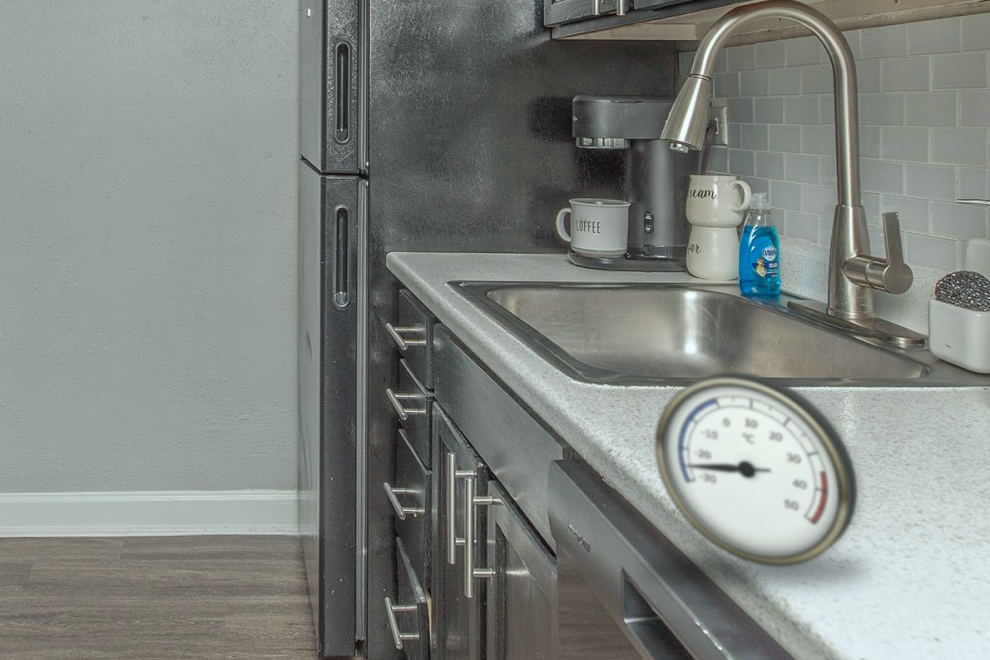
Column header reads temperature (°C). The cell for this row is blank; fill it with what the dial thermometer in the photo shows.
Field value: -25 °C
